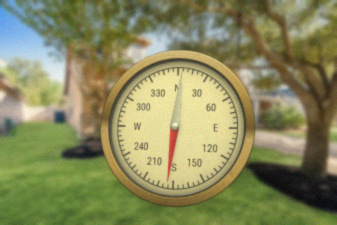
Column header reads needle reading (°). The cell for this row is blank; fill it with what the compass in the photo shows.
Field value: 185 °
